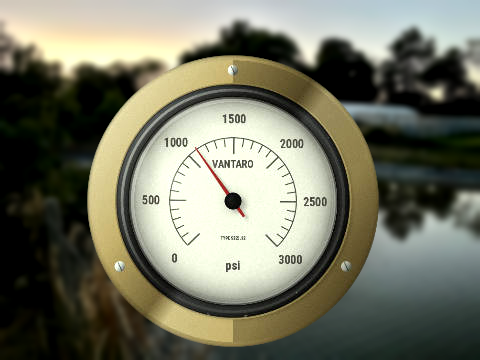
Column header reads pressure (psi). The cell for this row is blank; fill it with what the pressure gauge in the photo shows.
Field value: 1100 psi
